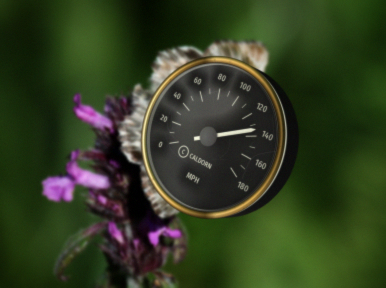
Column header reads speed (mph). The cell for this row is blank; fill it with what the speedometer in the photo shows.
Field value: 135 mph
